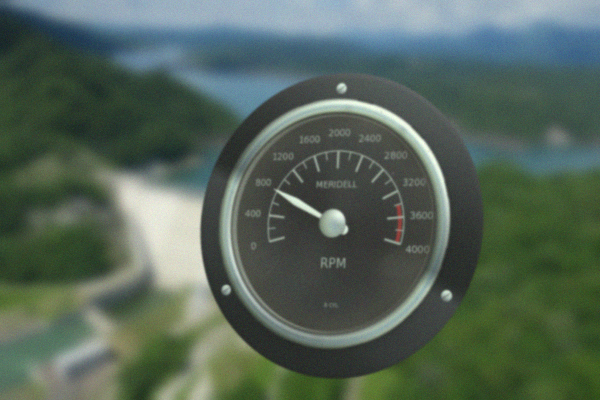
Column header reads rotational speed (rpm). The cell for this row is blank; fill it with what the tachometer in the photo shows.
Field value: 800 rpm
